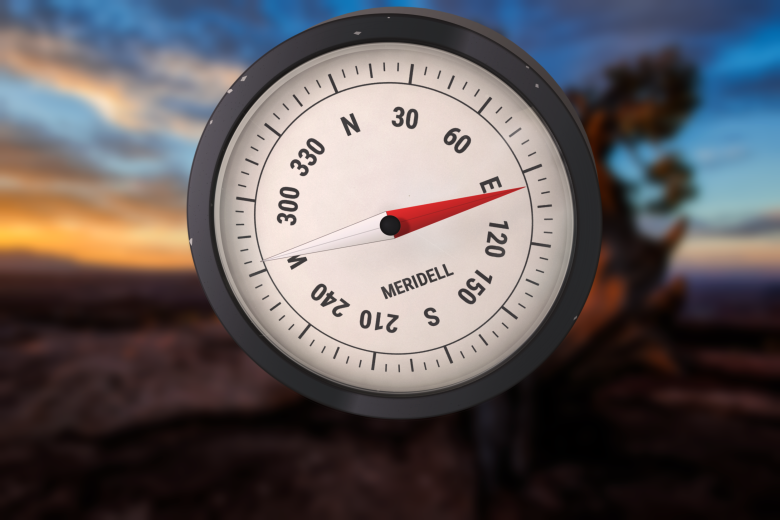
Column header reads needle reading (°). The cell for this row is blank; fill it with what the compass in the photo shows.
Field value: 95 °
